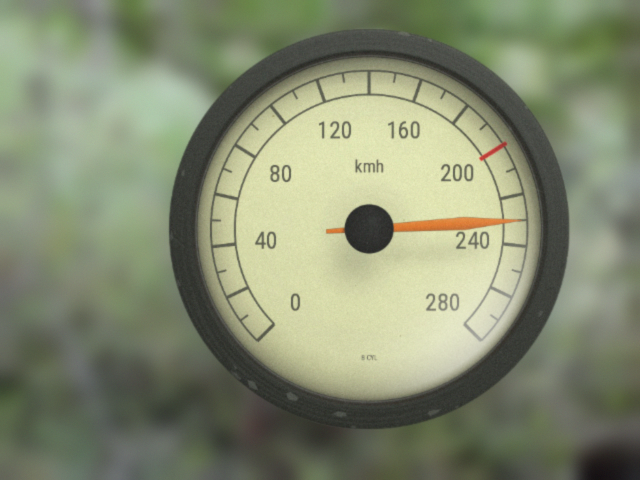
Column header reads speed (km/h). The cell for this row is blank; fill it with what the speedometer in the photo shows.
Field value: 230 km/h
